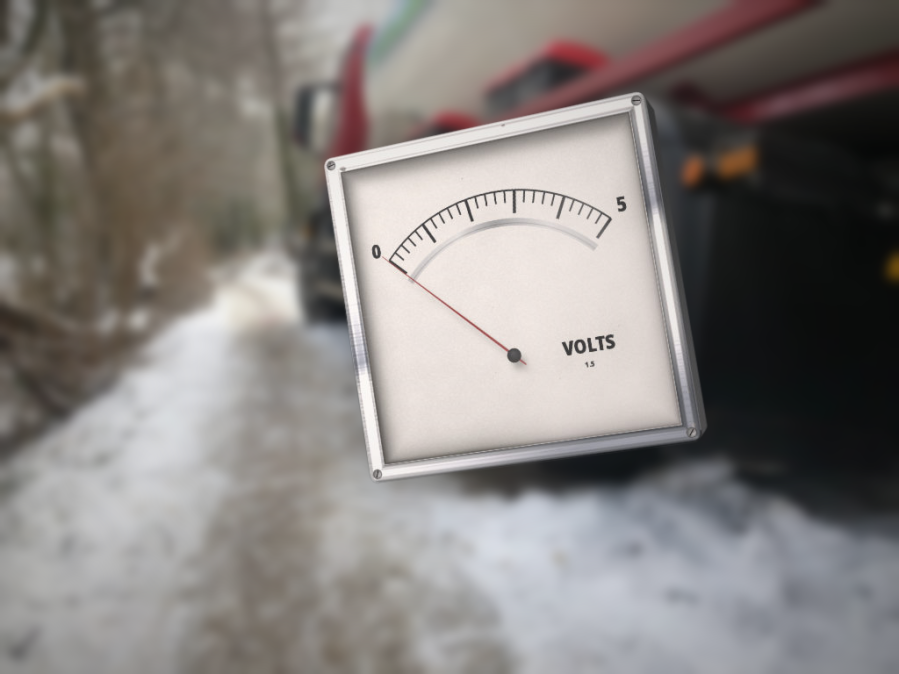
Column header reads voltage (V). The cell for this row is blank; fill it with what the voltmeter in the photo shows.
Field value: 0 V
